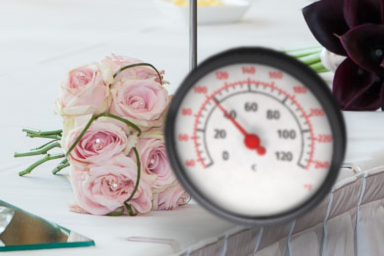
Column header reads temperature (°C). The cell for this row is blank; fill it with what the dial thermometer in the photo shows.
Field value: 40 °C
